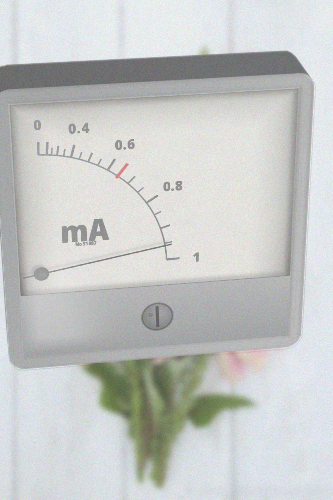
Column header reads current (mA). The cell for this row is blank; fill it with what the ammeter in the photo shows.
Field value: 0.95 mA
